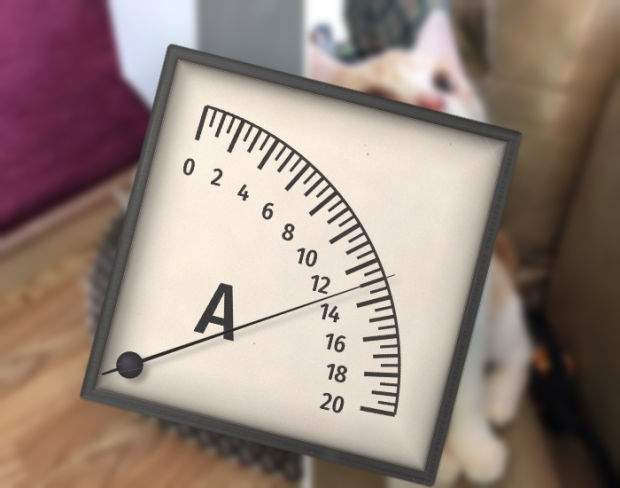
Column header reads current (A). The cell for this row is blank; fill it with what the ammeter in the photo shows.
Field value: 13 A
